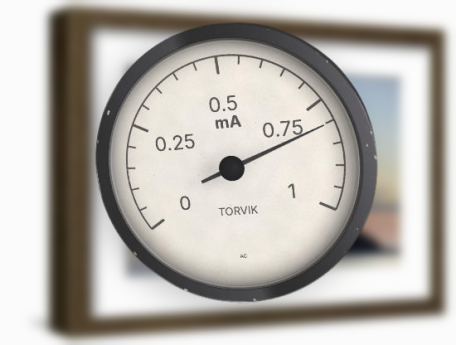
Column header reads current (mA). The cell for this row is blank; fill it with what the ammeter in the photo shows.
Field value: 0.8 mA
